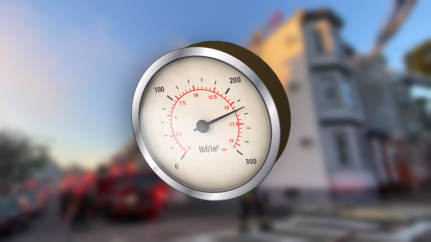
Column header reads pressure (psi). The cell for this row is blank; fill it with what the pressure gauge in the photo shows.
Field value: 230 psi
